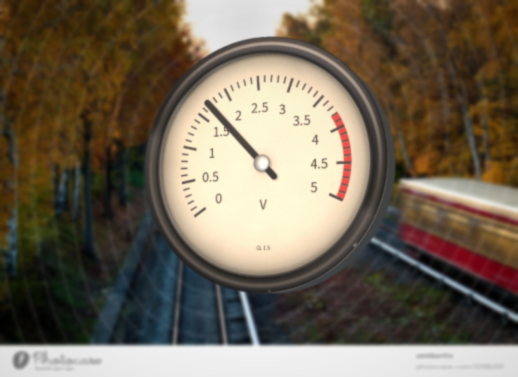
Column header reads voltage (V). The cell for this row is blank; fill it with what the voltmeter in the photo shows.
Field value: 1.7 V
